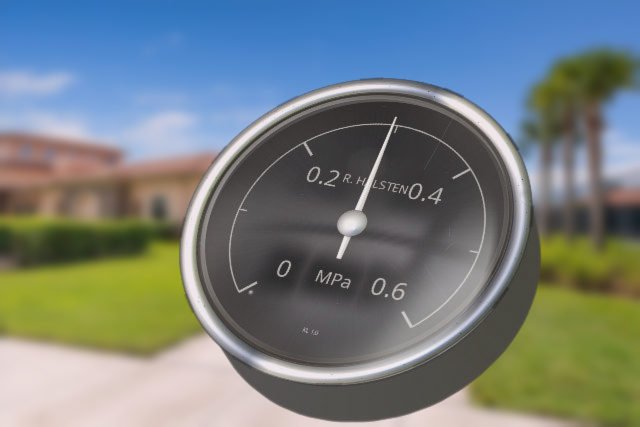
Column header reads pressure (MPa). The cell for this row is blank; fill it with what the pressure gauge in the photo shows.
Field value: 0.3 MPa
